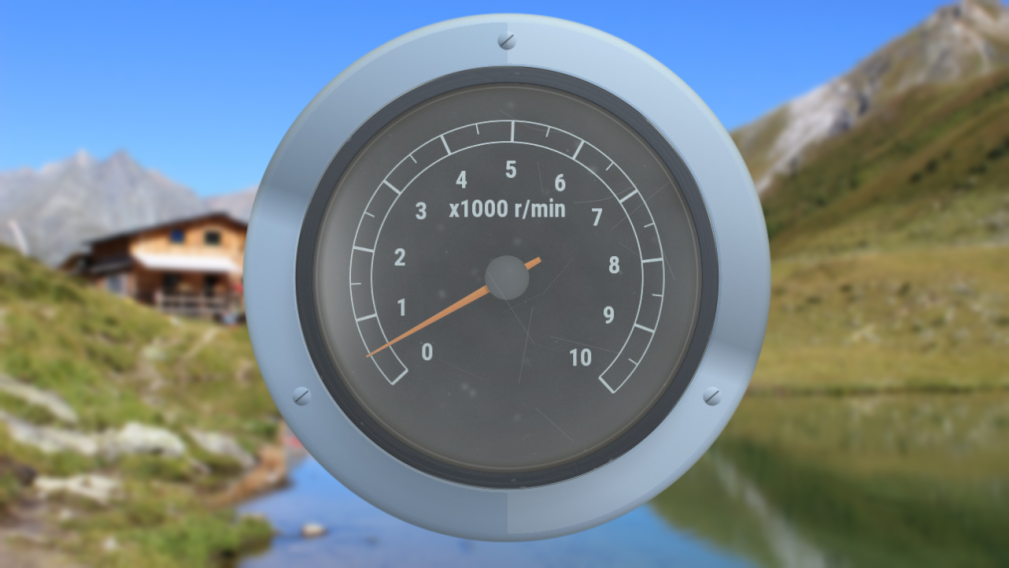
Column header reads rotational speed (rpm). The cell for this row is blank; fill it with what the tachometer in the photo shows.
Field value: 500 rpm
